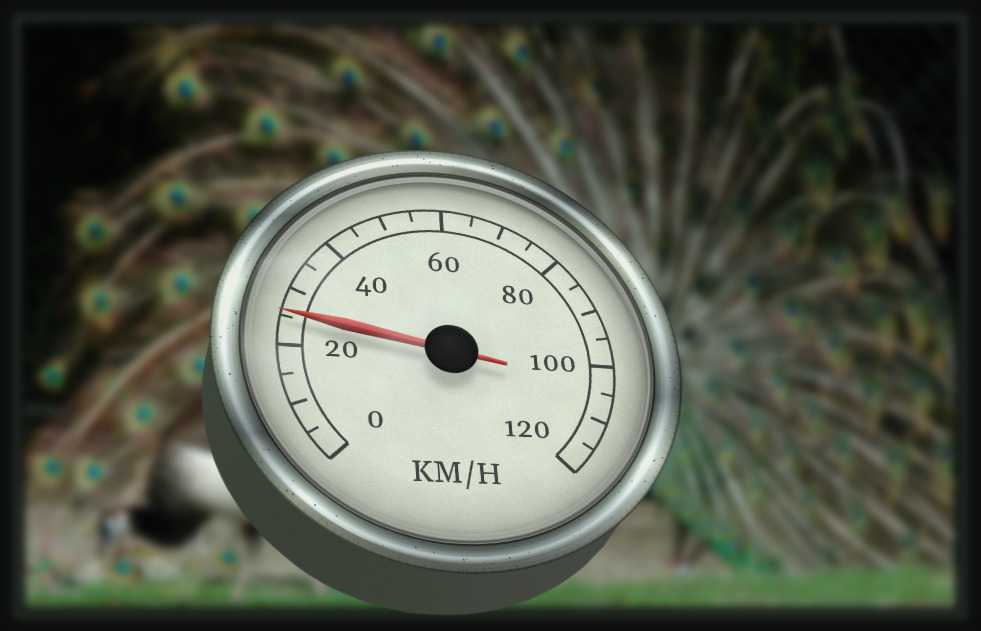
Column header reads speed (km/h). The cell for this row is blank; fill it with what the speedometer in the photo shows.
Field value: 25 km/h
